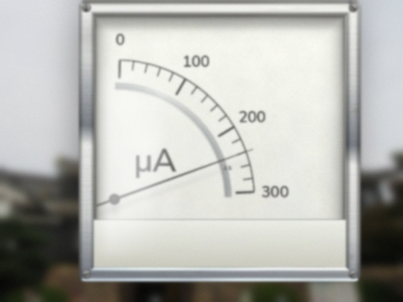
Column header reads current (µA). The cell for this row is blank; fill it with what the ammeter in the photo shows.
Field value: 240 µA
